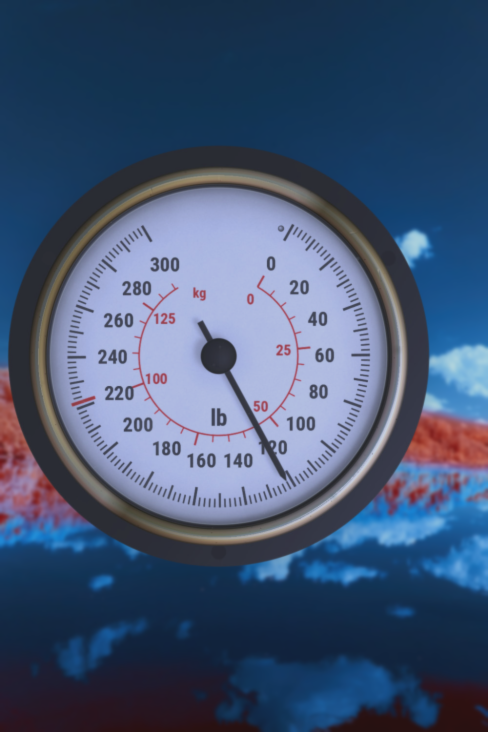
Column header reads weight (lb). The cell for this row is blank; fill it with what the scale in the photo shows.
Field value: 122 lb
